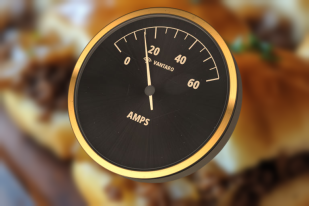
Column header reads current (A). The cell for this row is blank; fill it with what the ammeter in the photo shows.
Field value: 15 A
